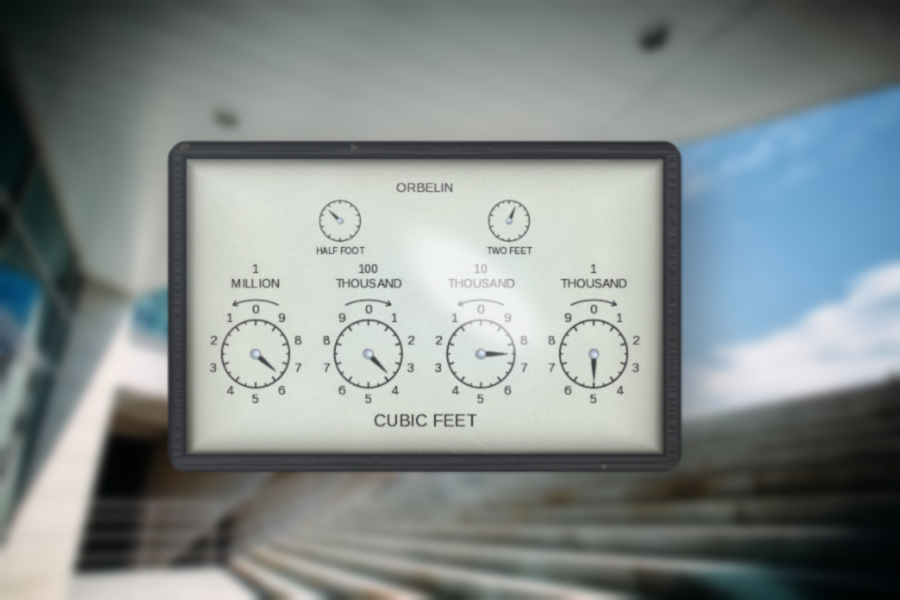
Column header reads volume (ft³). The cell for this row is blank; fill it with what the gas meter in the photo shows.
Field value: 637500 ft³
